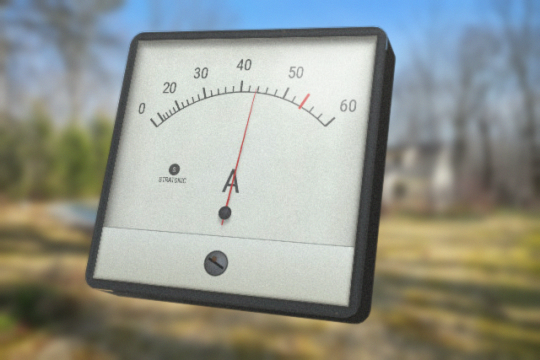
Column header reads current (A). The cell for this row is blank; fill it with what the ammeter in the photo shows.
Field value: 44 A
